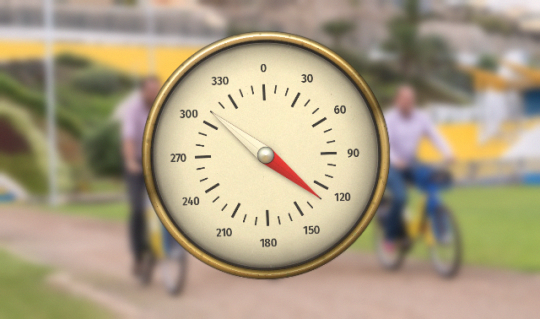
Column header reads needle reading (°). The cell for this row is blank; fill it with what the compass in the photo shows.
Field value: 130 °
